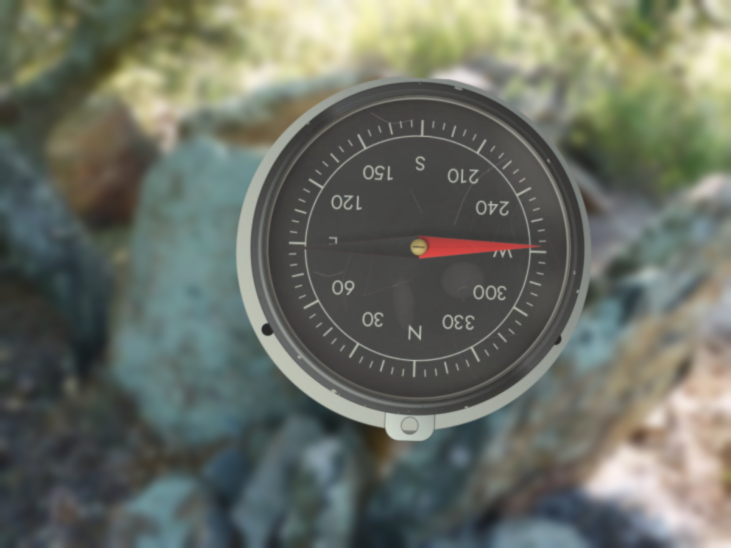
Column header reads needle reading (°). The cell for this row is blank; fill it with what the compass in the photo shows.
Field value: 267.5 °
